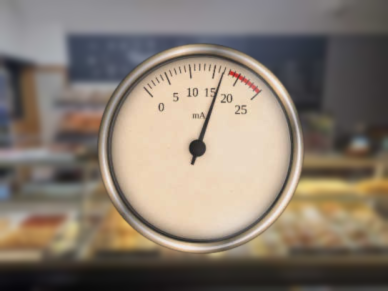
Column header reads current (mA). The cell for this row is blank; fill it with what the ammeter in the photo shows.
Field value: 17 mA
